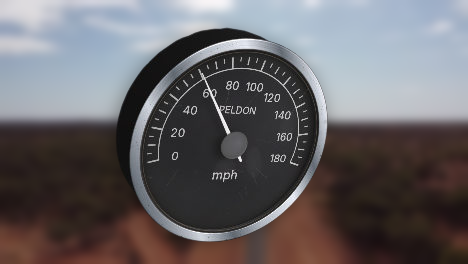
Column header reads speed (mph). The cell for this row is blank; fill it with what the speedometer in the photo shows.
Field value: 60 mph
